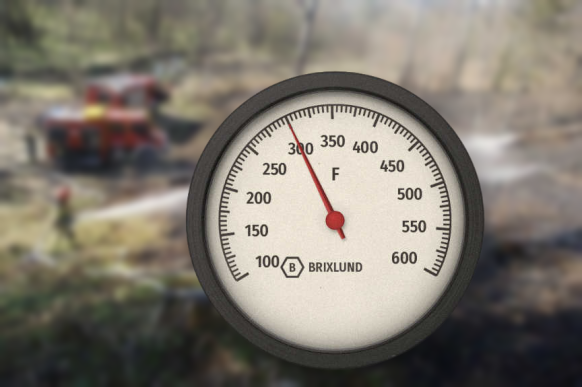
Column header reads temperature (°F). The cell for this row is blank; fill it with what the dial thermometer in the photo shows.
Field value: 300 °F
